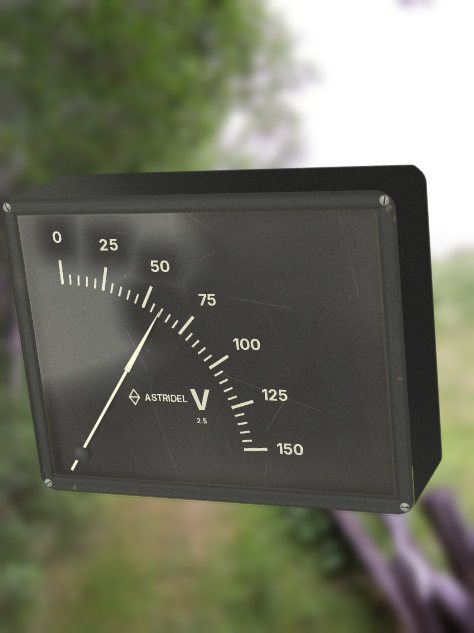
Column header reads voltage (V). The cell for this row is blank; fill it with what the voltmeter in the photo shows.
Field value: 60 V
